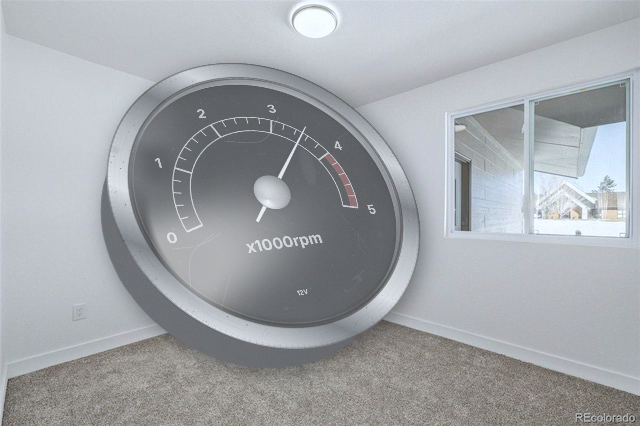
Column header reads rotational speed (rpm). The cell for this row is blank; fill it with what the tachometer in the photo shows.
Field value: 3500 rpm
